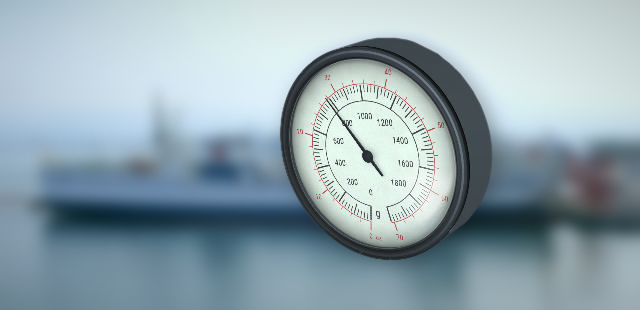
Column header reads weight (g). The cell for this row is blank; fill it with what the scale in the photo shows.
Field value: 800 g
